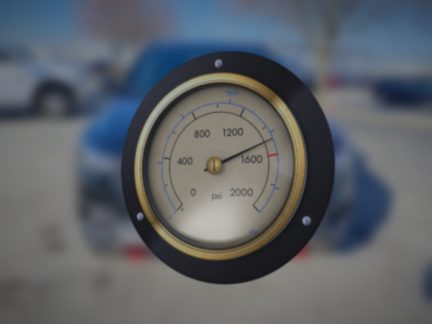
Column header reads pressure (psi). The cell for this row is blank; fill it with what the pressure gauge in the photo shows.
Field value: 1500 psi
